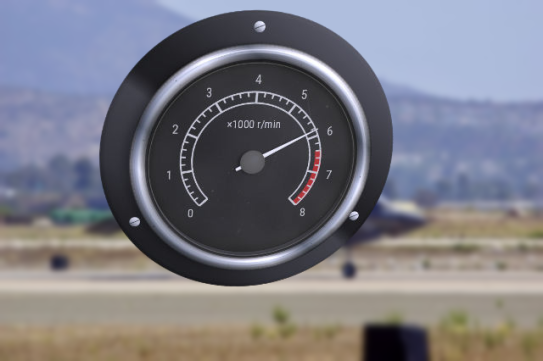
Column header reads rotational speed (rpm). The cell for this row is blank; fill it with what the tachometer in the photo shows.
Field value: 5800 rpm
